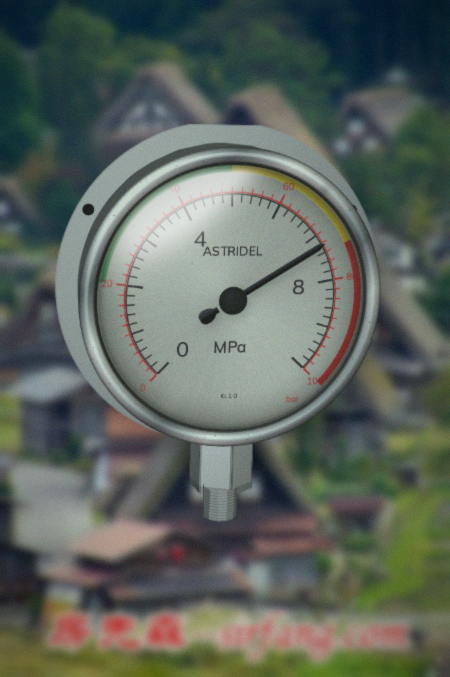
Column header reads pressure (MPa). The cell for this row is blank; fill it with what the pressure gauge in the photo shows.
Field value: 7.2 MPa
